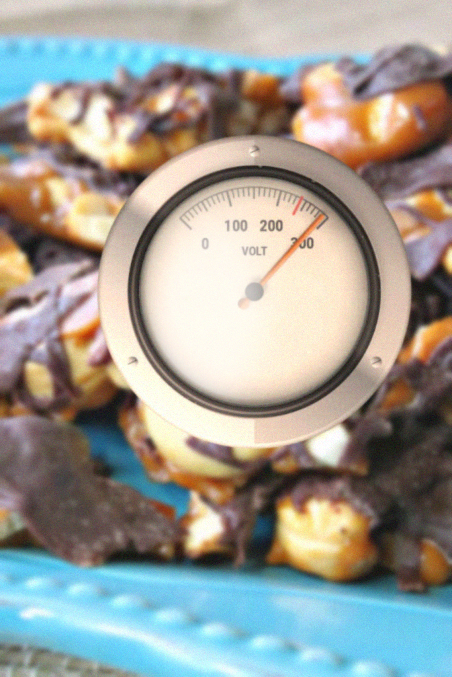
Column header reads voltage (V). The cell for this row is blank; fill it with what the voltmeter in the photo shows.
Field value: 290 V
